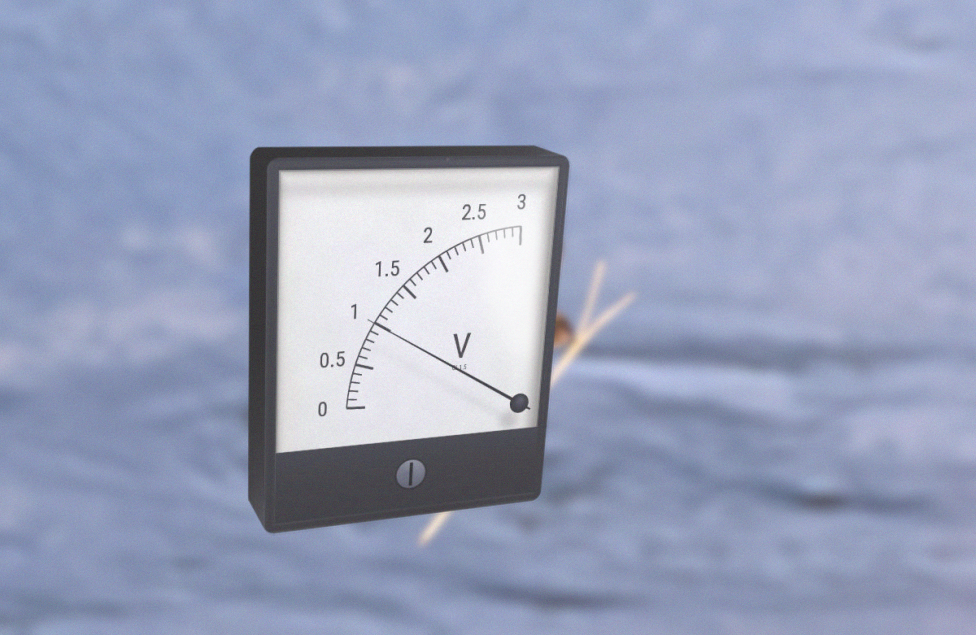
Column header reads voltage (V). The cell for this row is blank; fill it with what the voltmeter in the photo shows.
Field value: 1 V
